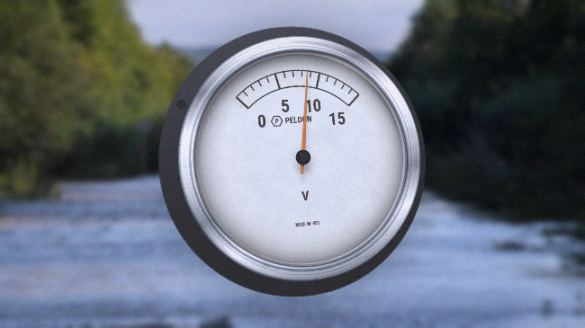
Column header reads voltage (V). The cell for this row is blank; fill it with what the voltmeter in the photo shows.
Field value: 8.5 V
